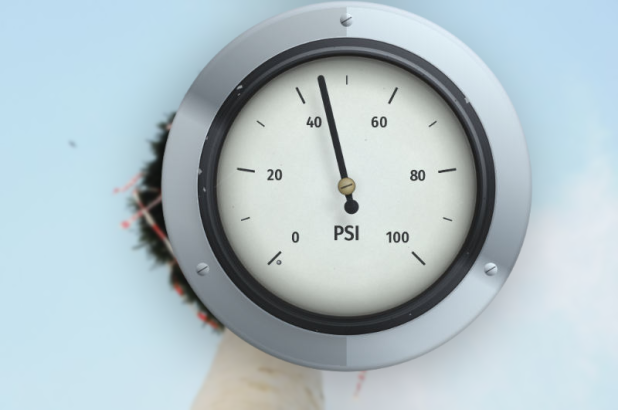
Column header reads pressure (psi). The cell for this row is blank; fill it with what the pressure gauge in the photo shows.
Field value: 45 psi
